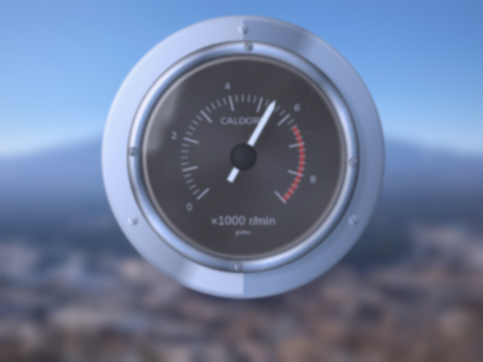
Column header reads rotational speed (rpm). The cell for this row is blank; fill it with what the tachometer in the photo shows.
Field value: 5400 rpm
